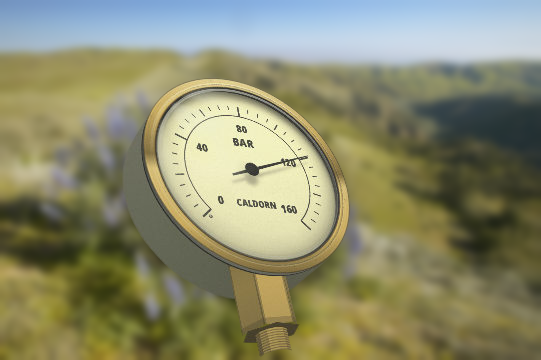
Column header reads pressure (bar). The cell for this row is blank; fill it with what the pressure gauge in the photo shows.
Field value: 120 bar
